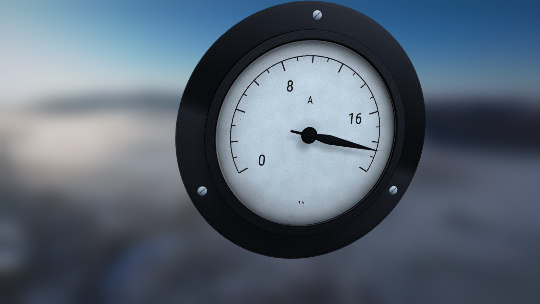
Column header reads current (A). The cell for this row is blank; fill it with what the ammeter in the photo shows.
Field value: 18.5 A
